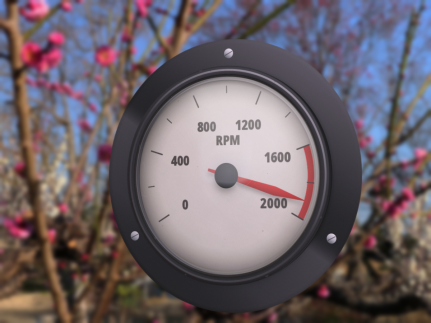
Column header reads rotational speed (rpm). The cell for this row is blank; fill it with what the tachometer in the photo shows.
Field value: 1900 rpm
